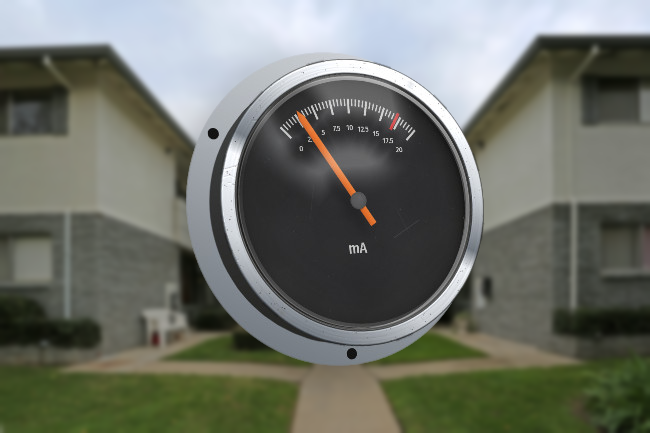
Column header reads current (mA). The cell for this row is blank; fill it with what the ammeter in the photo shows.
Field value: 2.5 mA
